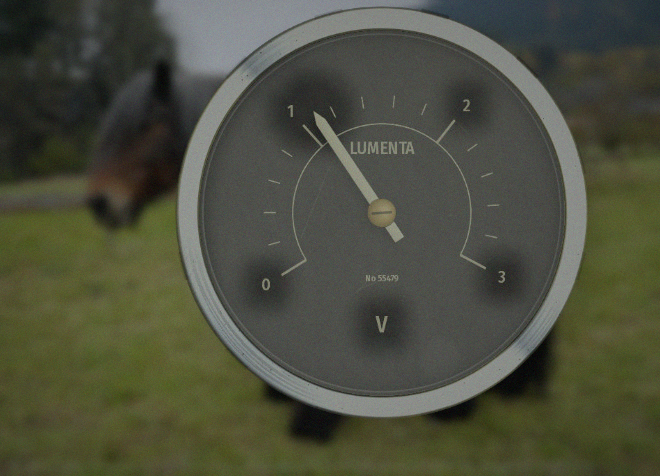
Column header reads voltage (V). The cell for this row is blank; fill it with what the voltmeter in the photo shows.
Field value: 1.1 V
